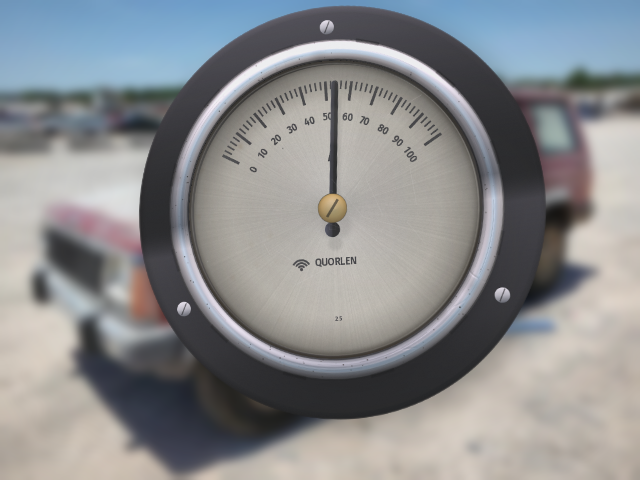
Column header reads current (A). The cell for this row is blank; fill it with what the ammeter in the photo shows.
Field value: 54 A
